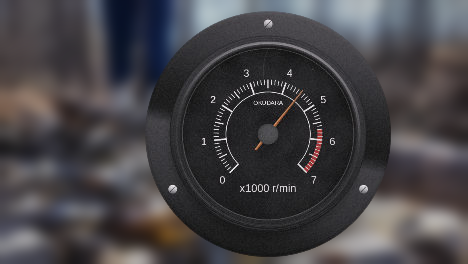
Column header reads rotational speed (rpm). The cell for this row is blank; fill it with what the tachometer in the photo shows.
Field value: 4500 rpm
